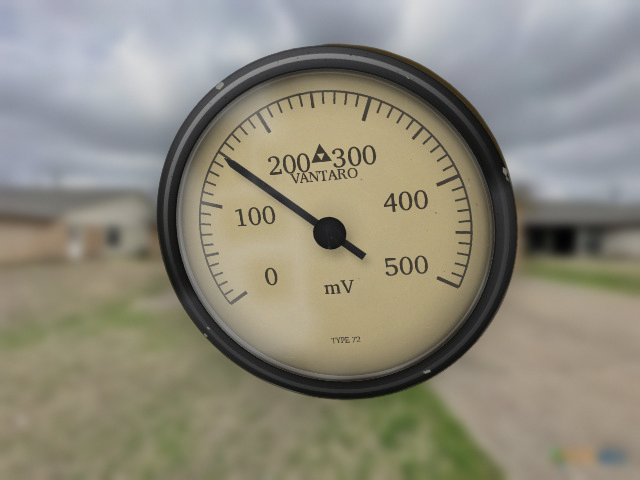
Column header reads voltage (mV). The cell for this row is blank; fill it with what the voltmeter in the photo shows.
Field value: 150 mV
